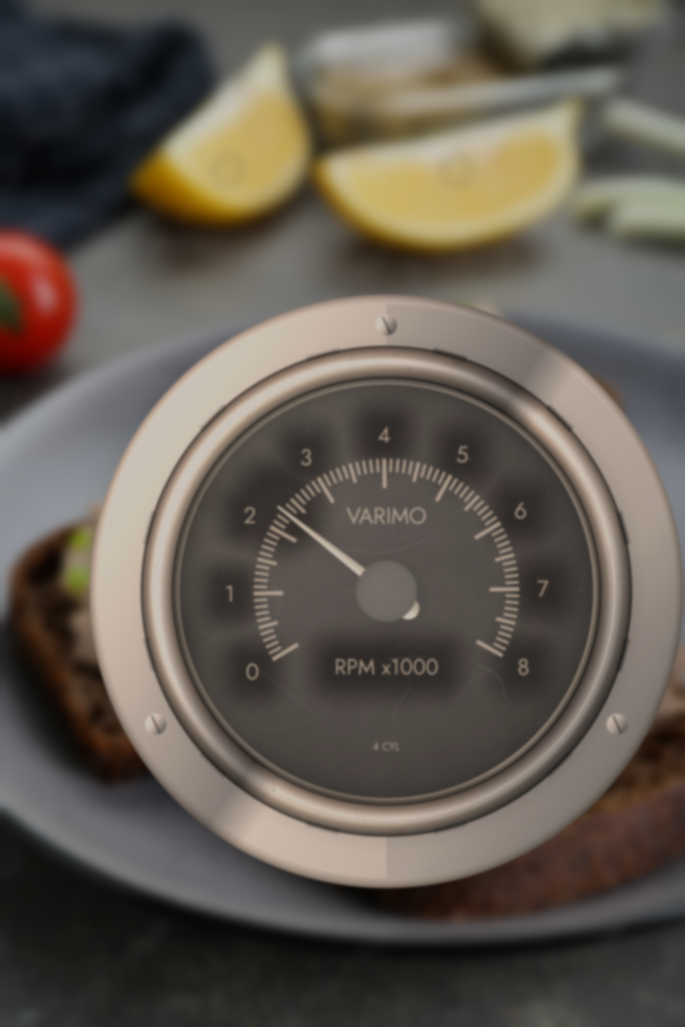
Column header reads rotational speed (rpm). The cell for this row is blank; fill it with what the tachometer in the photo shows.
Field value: 2300 rpm
